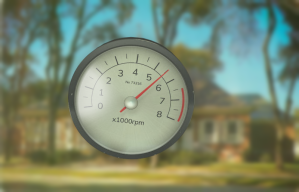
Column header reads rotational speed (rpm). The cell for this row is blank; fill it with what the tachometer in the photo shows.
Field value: 5500 rpm
